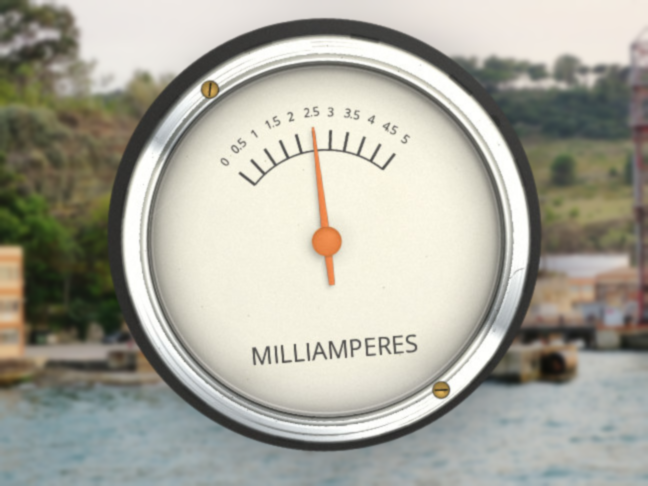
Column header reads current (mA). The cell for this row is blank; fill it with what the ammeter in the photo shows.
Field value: 2.5 mA
